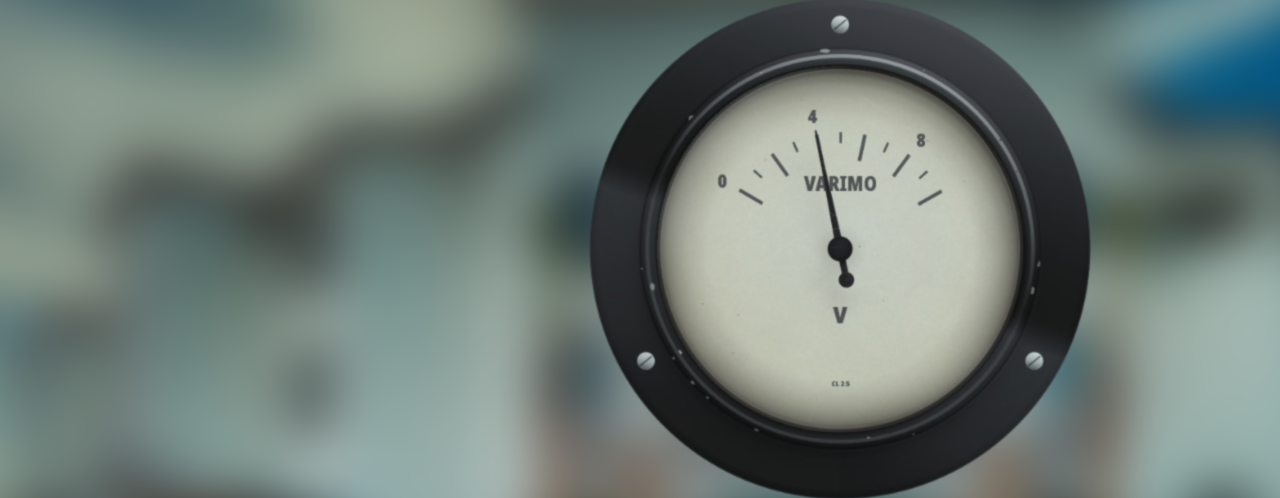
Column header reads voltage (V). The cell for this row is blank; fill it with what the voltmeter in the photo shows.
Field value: 4 V
